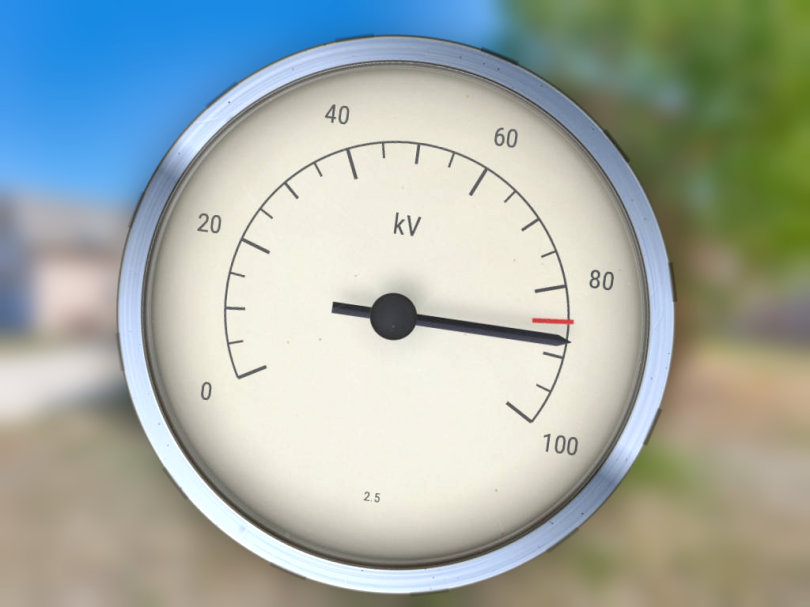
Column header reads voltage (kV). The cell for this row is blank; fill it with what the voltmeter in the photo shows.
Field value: 87.5 kV
